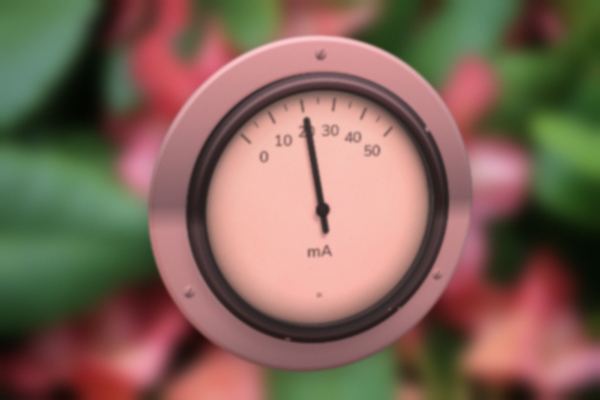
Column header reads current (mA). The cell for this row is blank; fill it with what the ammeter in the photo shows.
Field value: 20 mA
